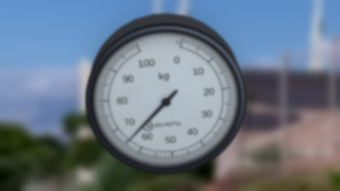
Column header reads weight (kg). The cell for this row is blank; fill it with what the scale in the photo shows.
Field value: 65 kg
